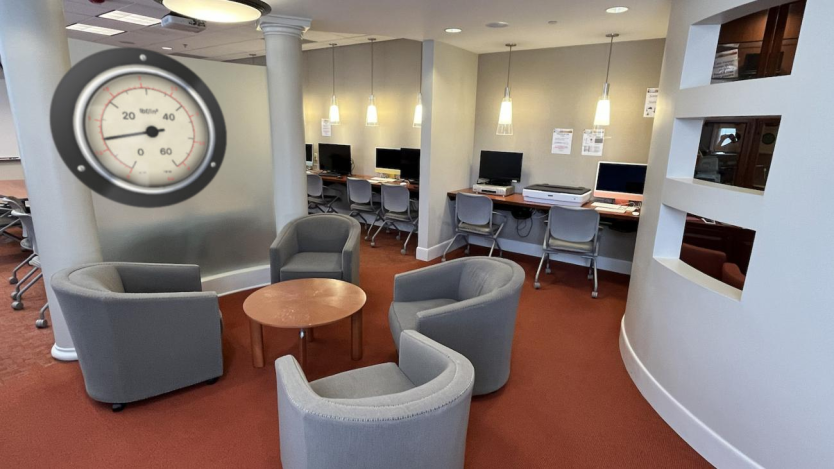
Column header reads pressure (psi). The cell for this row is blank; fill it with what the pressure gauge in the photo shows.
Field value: 10 psi
